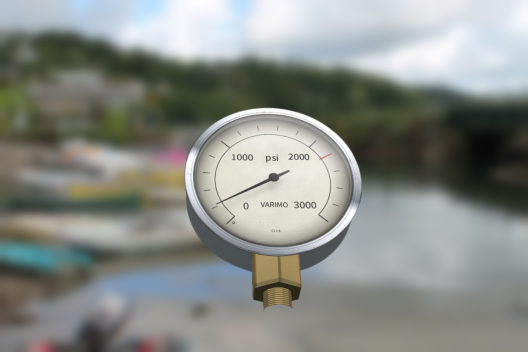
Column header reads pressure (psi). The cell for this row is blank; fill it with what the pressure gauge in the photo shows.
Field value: 200 psi
